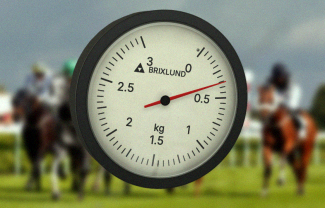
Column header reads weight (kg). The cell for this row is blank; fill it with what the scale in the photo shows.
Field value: 0.35 kg
